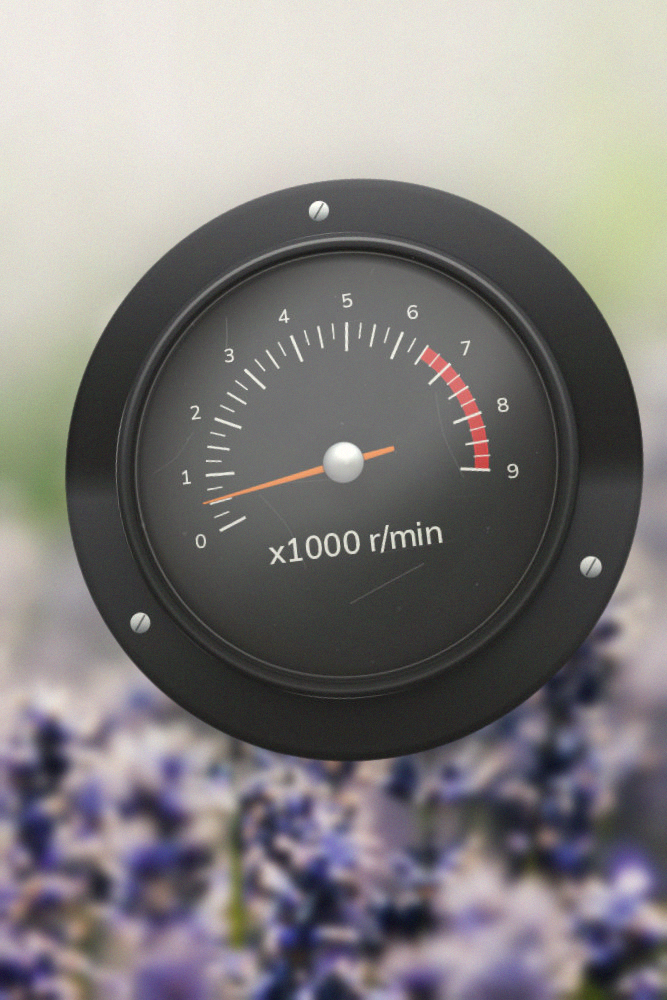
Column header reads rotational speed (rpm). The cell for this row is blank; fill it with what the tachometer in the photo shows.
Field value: 500 rpm
